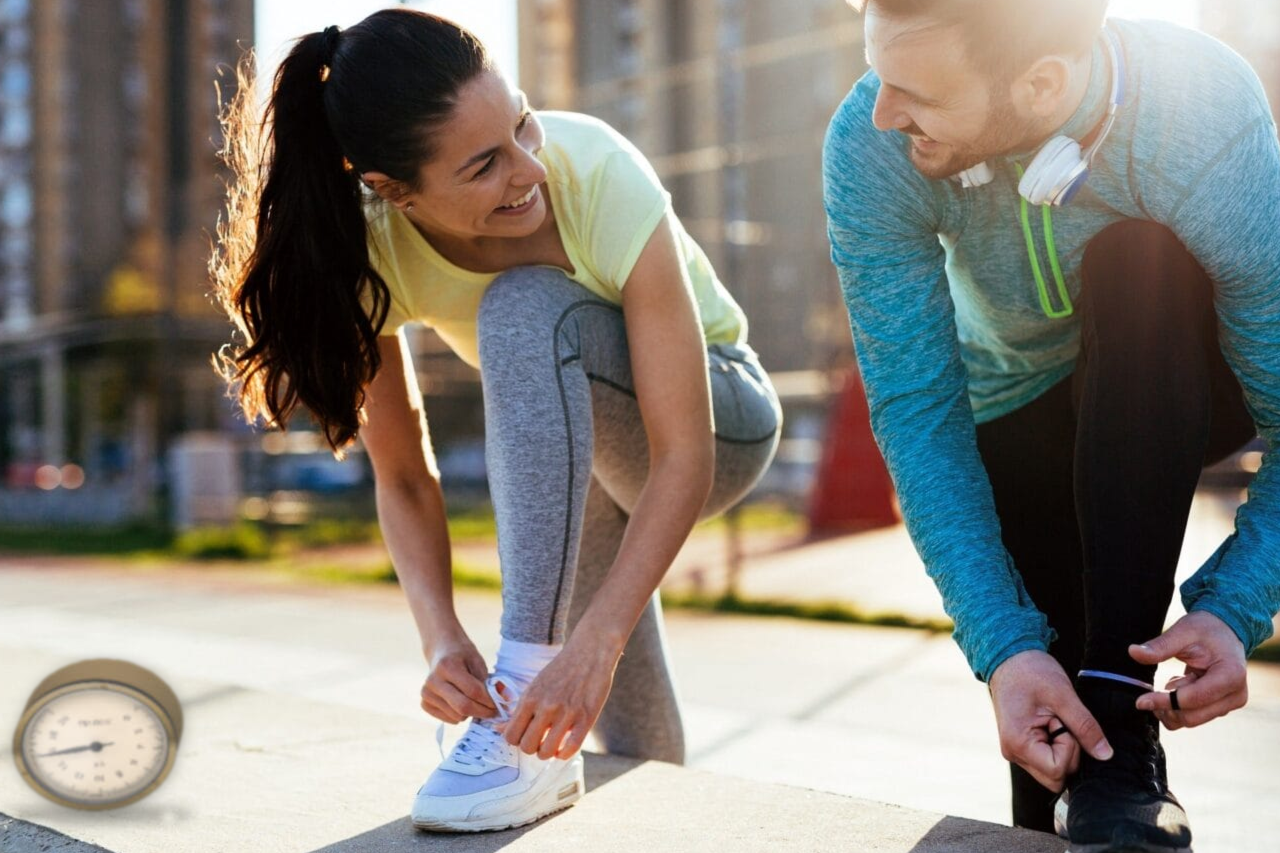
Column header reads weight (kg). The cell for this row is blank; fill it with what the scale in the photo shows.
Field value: 16 kg
